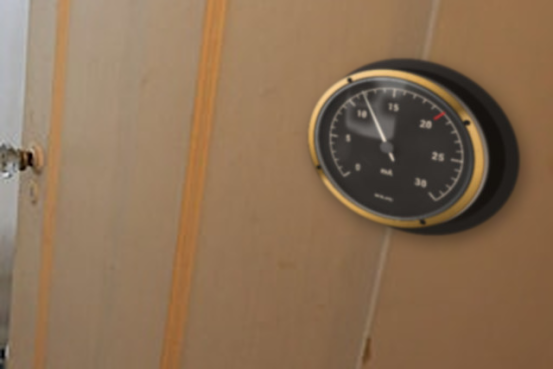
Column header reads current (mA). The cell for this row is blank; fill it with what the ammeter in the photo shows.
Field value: 12 mA
